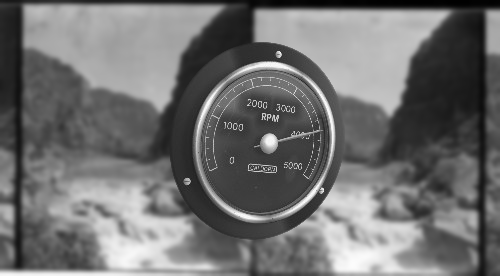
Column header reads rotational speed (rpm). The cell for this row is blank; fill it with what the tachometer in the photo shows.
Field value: 4000 rpm
